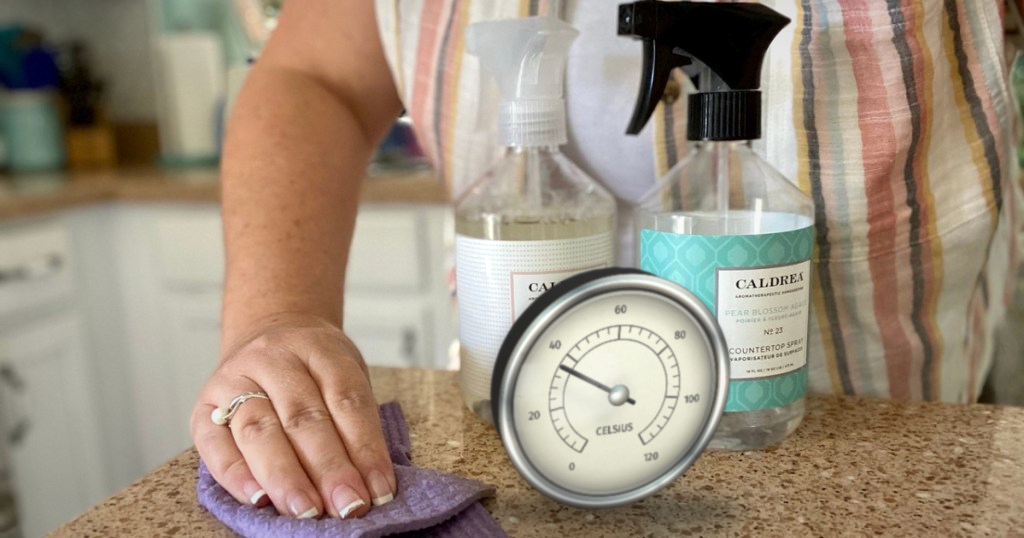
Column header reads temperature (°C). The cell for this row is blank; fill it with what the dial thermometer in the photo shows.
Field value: 36 °C
